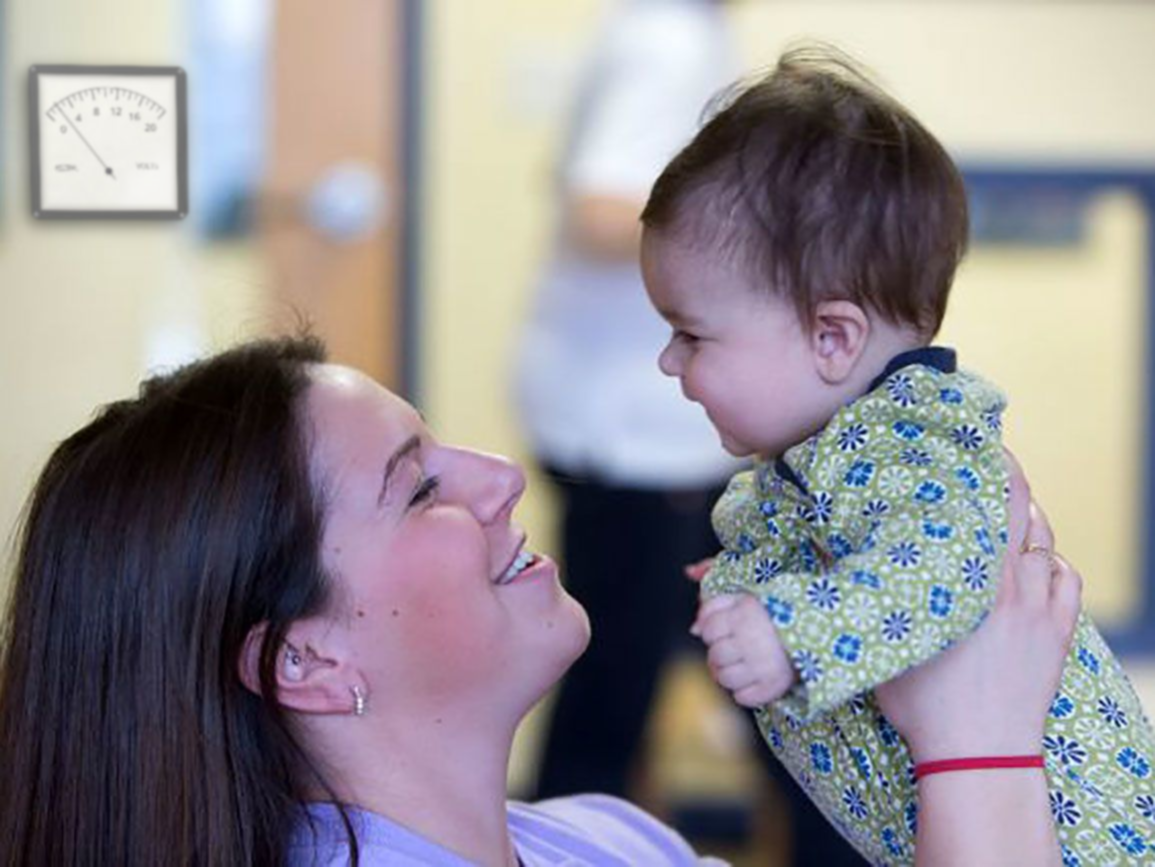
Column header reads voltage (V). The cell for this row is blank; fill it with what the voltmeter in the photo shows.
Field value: 2 V
